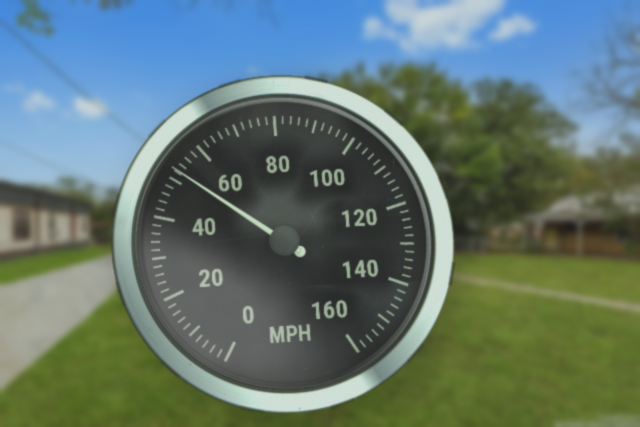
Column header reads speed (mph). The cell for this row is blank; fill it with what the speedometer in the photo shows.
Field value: 52 mph
